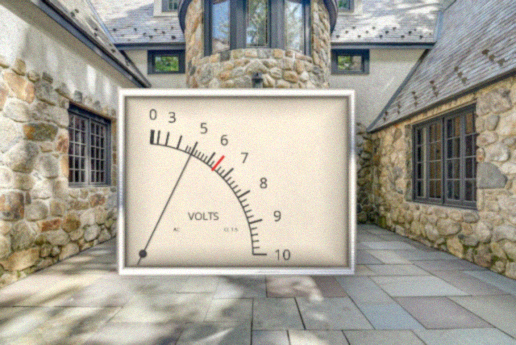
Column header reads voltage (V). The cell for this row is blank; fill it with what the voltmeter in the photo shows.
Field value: 5 V
